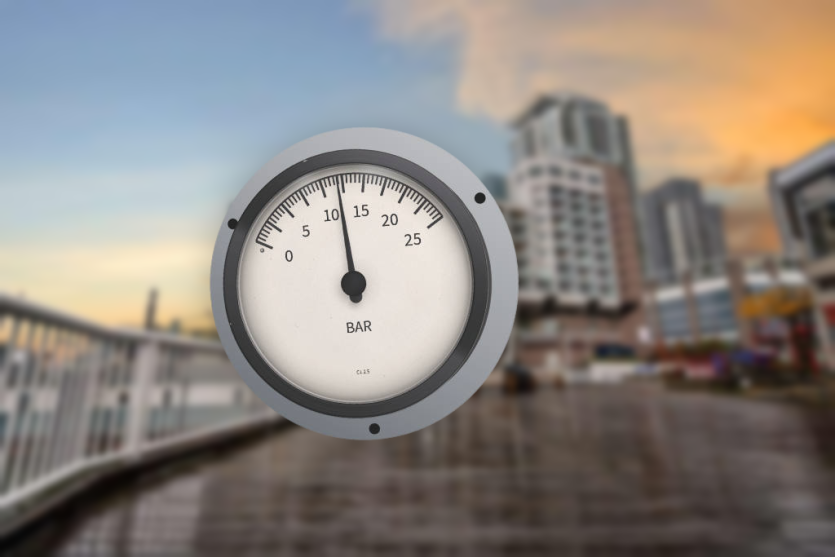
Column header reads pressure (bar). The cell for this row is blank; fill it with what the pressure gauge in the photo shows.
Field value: 12 bar
